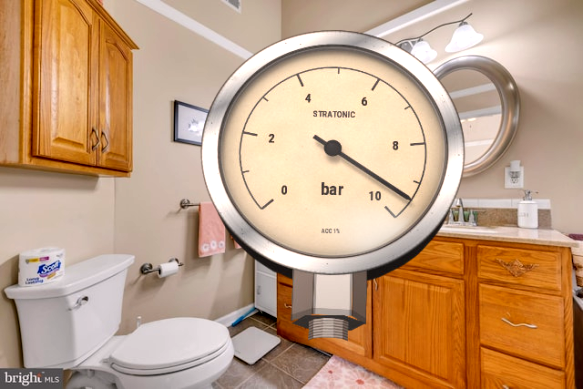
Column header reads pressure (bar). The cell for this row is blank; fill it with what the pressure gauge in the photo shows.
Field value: 9.5 bar
